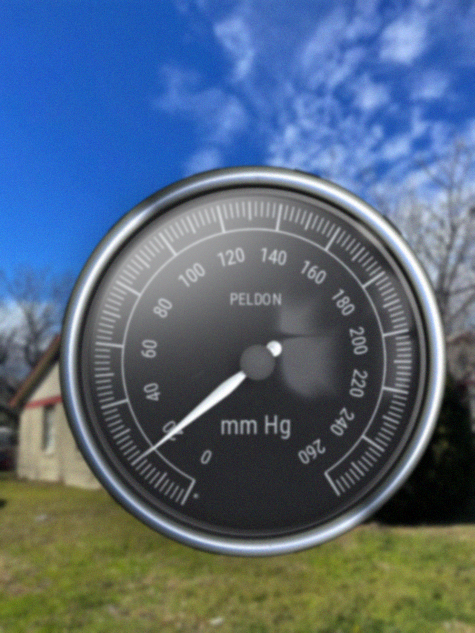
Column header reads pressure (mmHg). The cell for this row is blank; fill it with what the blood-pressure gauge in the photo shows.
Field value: 20 mmHg
